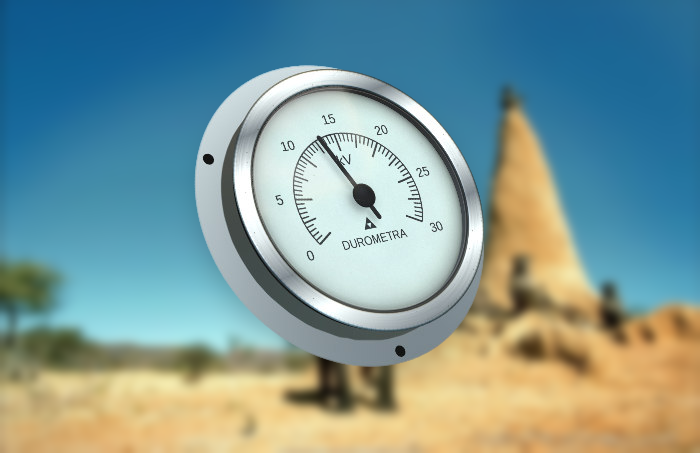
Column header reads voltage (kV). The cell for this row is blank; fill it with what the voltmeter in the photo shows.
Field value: 12.5 kV
